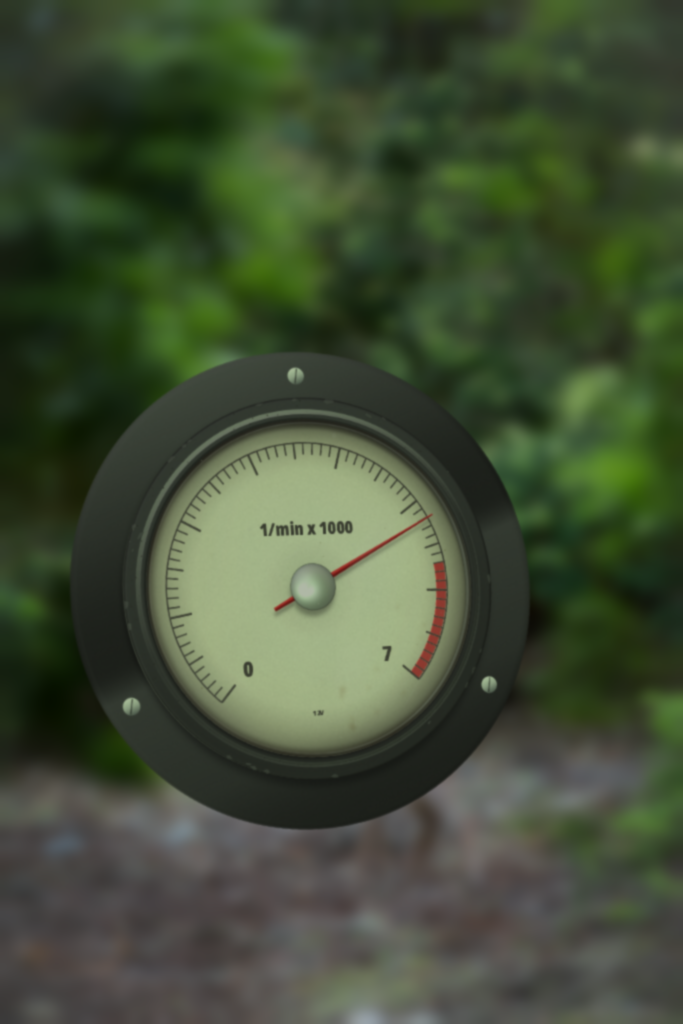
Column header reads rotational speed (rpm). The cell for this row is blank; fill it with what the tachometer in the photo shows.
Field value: 5200 rpm
